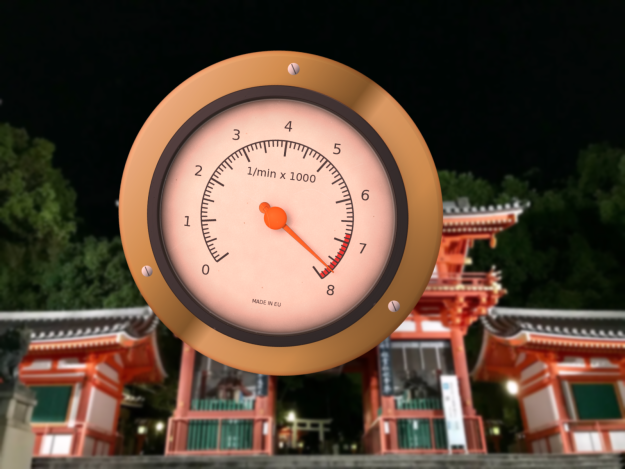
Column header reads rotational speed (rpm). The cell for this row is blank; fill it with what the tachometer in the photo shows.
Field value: 7700 rpm
